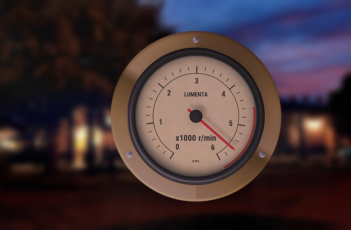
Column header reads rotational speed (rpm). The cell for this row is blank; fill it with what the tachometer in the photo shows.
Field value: 5600 rpm
